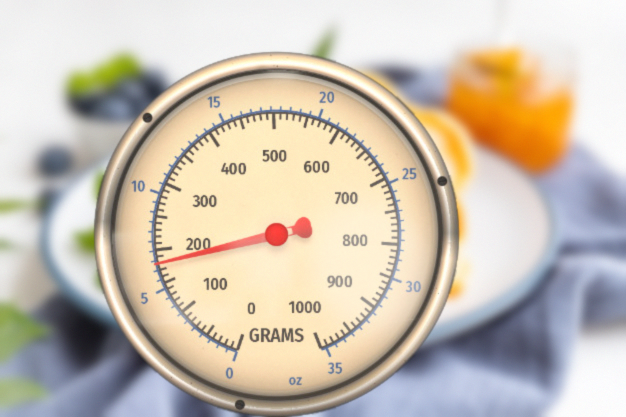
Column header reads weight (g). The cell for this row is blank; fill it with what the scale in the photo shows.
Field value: 180 g
